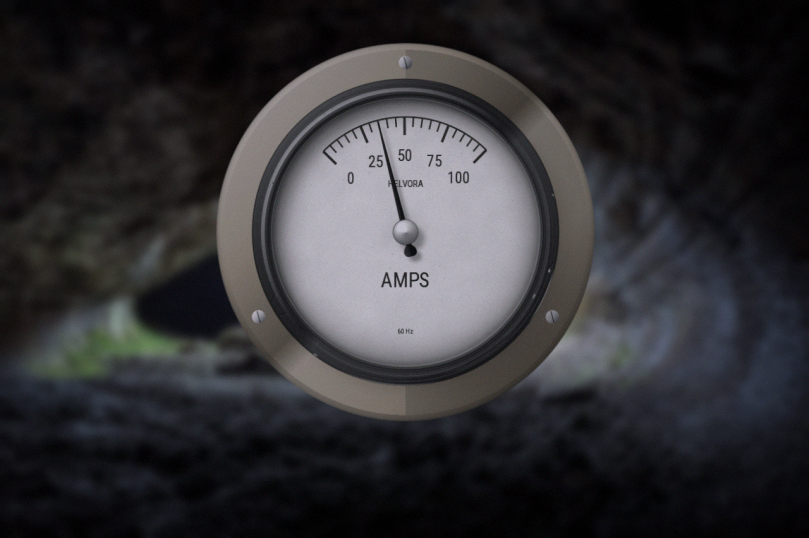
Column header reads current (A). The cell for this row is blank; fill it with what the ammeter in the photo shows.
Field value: 35 A
